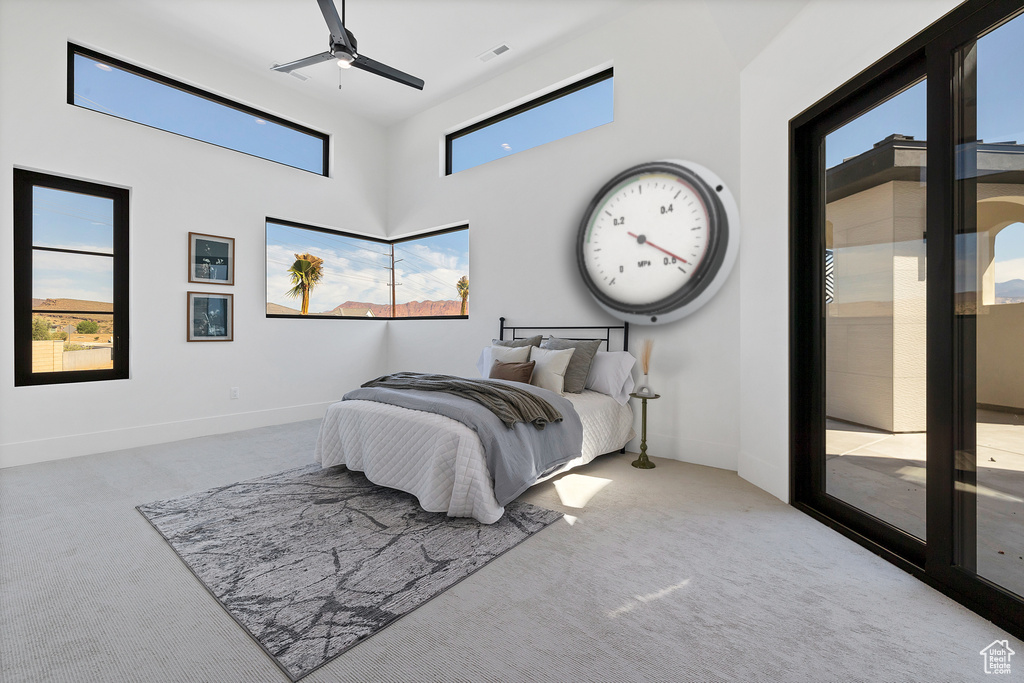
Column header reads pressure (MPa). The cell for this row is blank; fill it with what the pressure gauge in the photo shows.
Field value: 0.58 MPa
